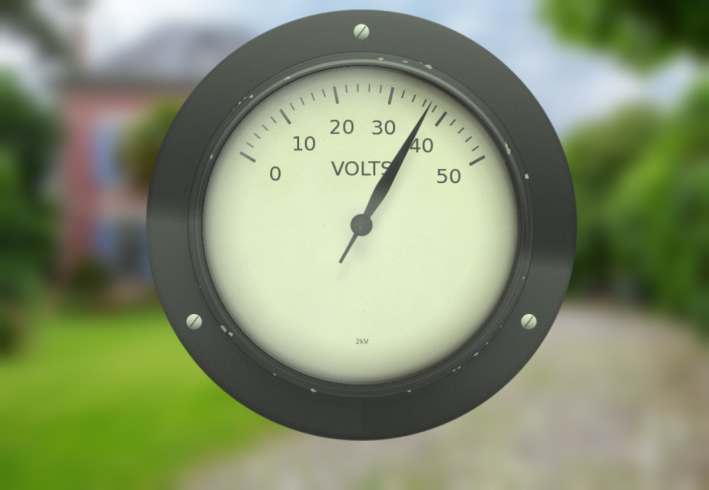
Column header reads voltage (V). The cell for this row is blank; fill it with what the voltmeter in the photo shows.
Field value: 37 V
